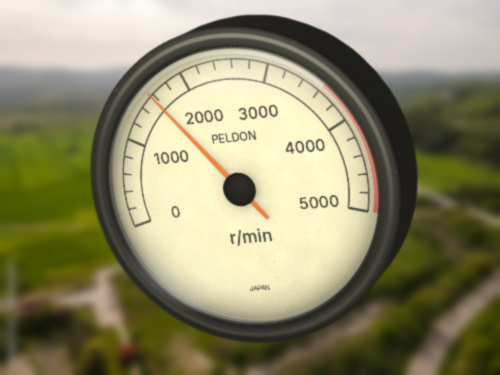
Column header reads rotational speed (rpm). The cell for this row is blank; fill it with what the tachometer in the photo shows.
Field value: 1600 rpm
